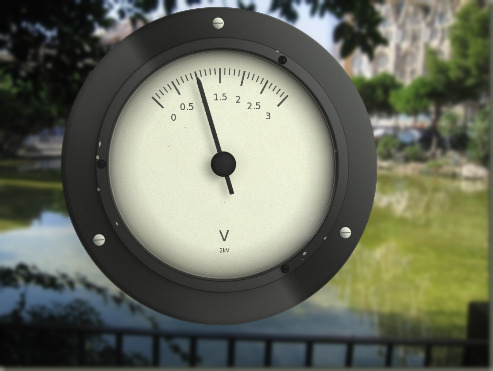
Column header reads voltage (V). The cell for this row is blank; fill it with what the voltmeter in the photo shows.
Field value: 1 V
